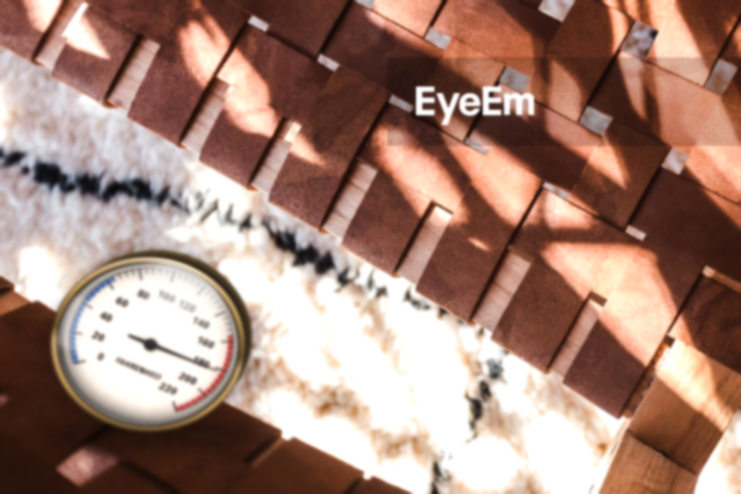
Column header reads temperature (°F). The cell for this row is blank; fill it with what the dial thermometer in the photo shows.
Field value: 180 °F
